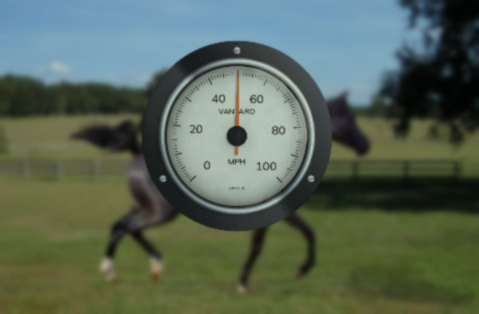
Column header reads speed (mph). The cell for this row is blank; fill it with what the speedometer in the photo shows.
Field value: 50 mph
